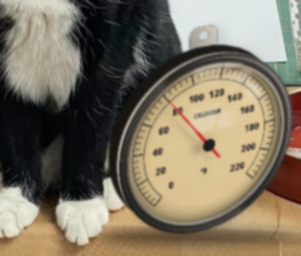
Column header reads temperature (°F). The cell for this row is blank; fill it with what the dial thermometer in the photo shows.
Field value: 80 °F
